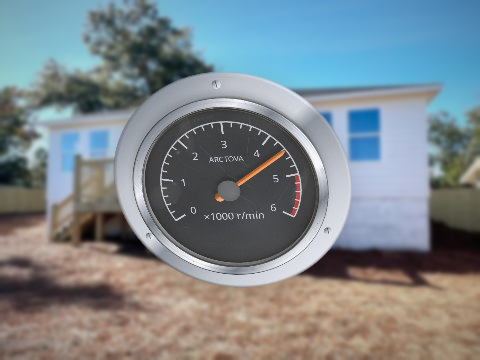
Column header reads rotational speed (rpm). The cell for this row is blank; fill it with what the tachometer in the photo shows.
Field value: 4400 rpm
